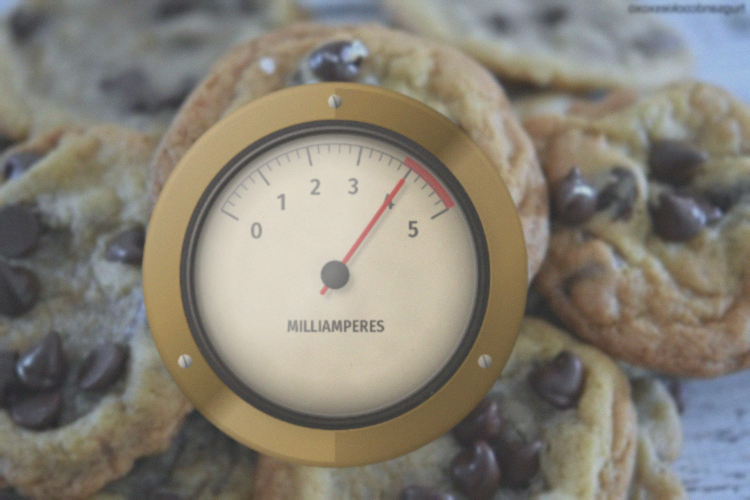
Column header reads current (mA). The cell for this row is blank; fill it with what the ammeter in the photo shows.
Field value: 4 mA
